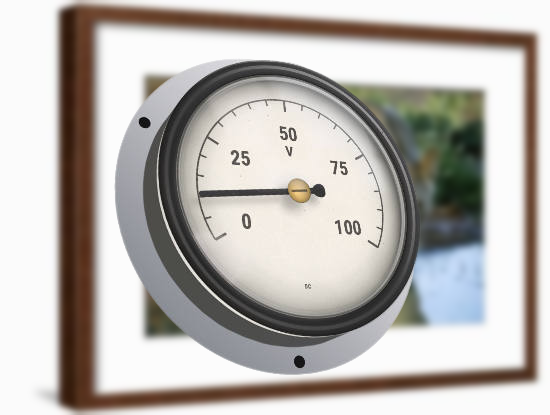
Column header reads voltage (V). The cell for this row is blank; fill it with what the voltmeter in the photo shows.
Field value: 10 V
